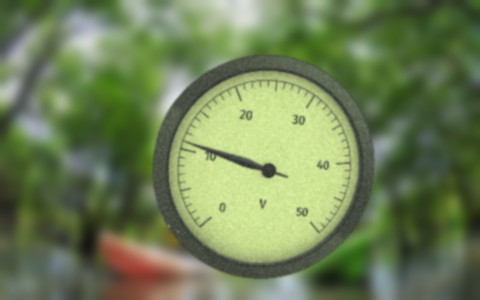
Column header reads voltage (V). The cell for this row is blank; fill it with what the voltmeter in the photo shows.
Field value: 11 V
